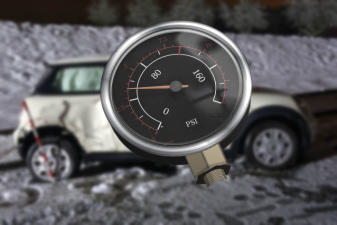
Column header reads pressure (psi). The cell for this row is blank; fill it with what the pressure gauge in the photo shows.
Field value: 50 psi
